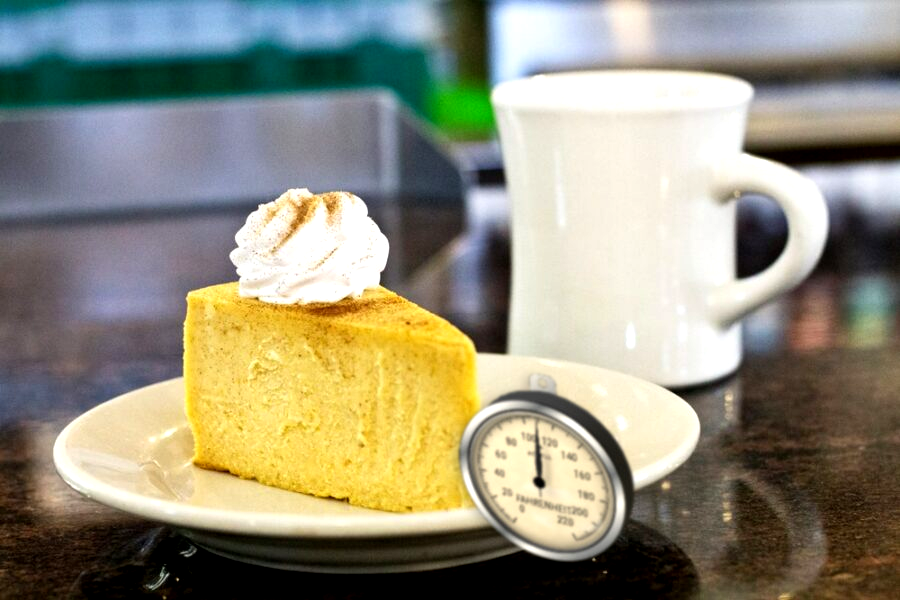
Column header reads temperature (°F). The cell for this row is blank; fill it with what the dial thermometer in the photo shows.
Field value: 110 °F
